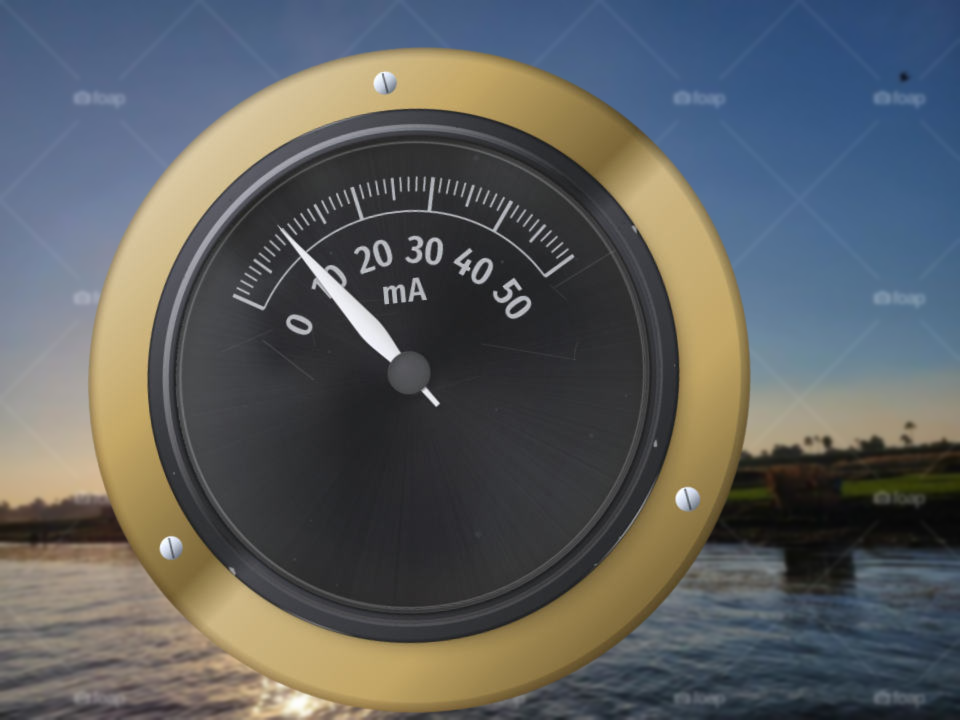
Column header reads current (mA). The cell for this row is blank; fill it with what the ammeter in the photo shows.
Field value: 10 mA
